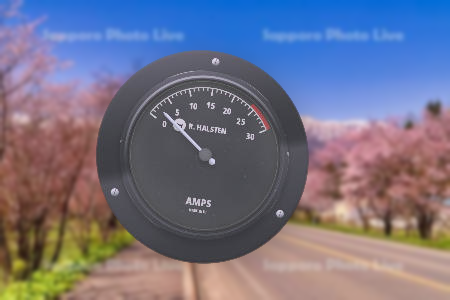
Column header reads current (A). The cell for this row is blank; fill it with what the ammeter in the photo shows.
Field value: 2 A
